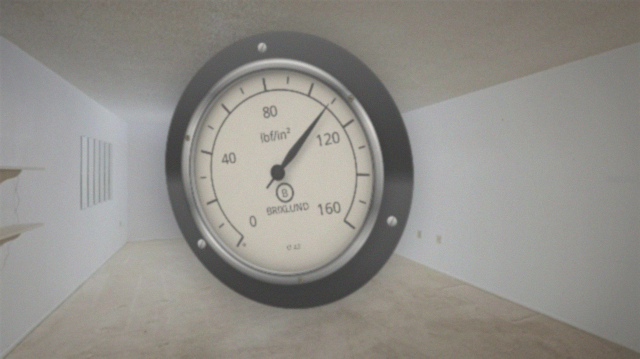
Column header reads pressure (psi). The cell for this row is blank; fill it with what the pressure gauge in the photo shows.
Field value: 110 psi
